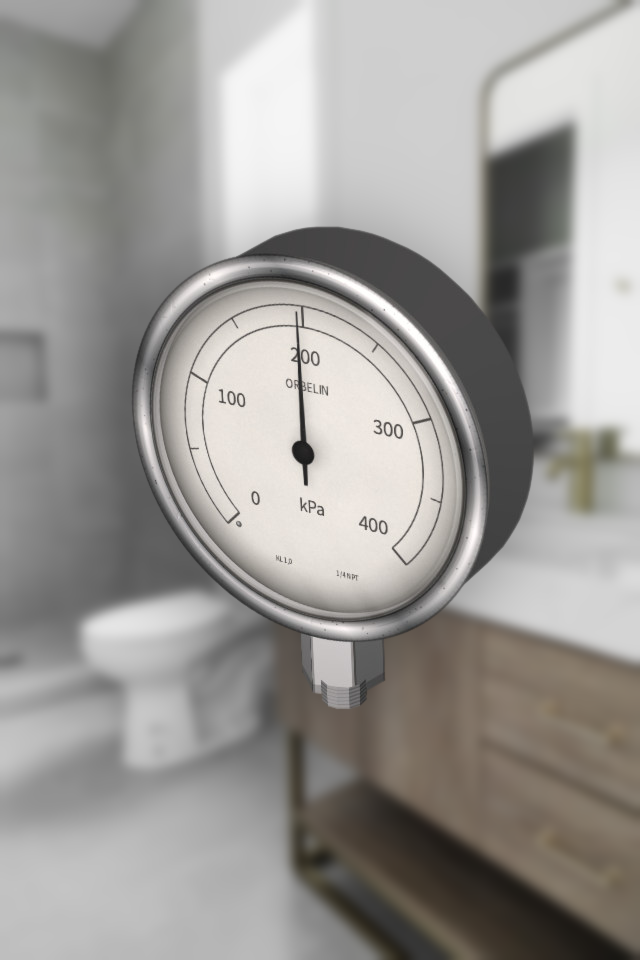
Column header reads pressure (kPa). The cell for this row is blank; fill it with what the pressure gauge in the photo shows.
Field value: 200 kPa
